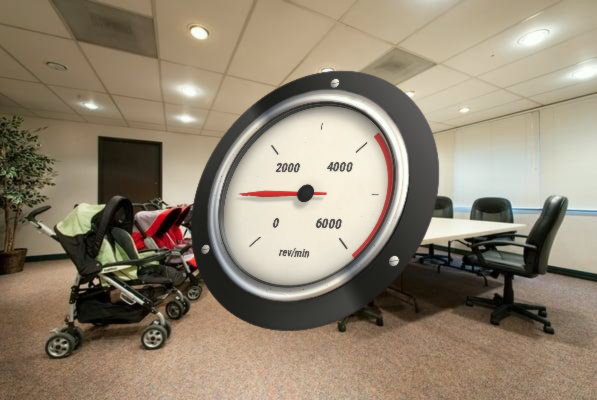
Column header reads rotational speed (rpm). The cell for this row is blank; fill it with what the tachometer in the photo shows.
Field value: 1000 rpm
